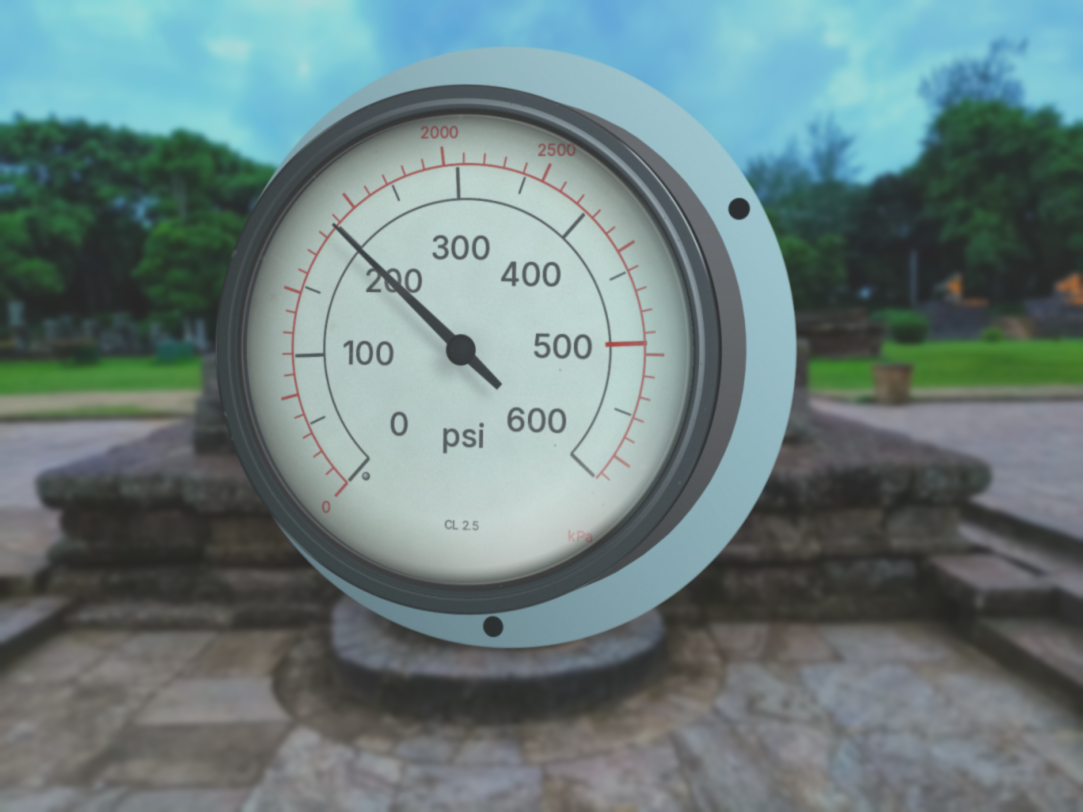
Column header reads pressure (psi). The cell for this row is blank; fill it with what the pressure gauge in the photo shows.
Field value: 200 psi
